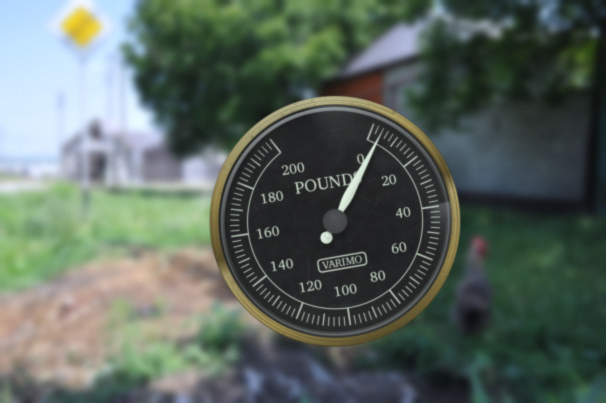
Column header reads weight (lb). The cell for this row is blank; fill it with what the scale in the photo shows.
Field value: 4 lb
